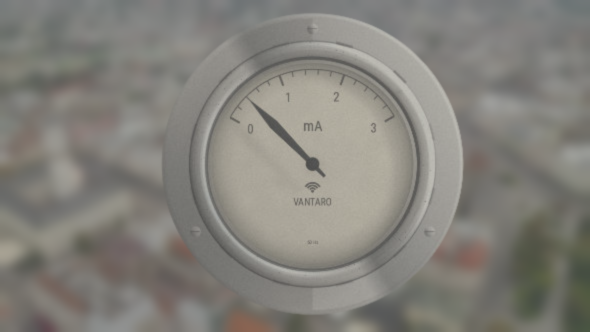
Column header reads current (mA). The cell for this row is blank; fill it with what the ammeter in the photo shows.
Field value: 0.4 mA
